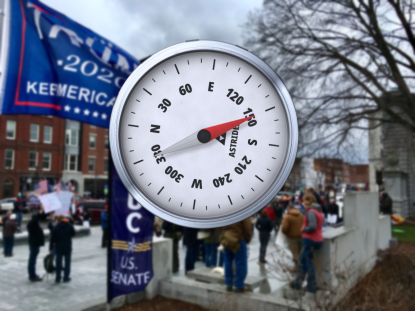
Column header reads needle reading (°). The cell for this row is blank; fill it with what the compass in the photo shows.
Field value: 150 °
